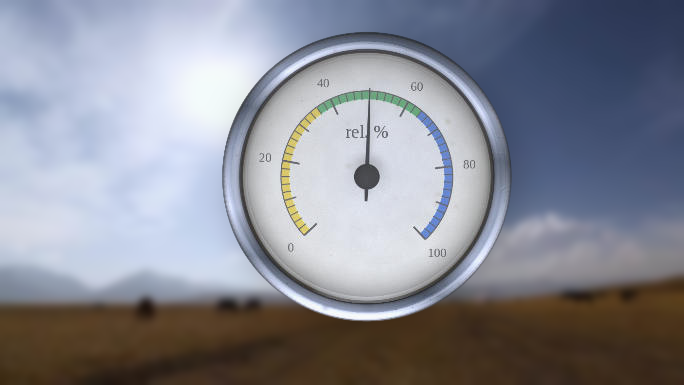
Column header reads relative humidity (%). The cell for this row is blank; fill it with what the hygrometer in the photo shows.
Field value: 50 %
